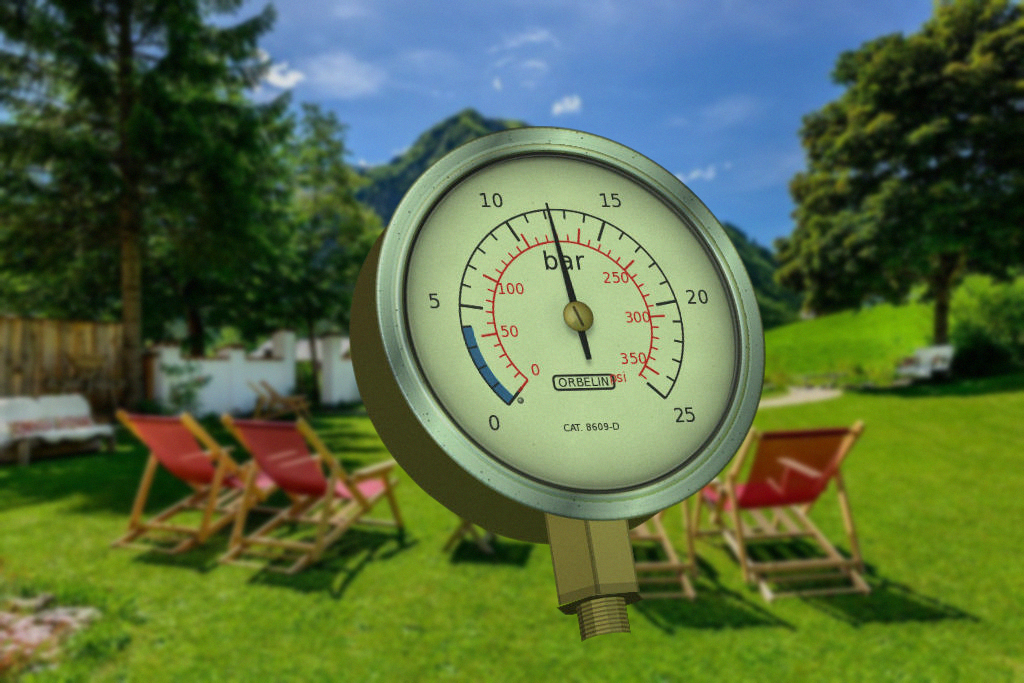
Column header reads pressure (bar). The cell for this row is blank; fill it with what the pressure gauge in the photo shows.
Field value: 12 bar
